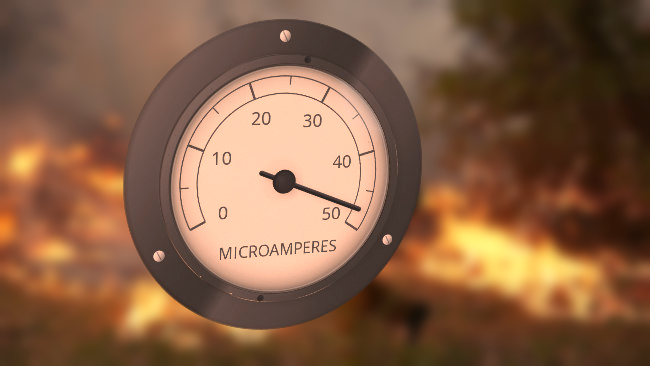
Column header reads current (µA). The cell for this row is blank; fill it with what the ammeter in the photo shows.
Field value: 47.5 µA
